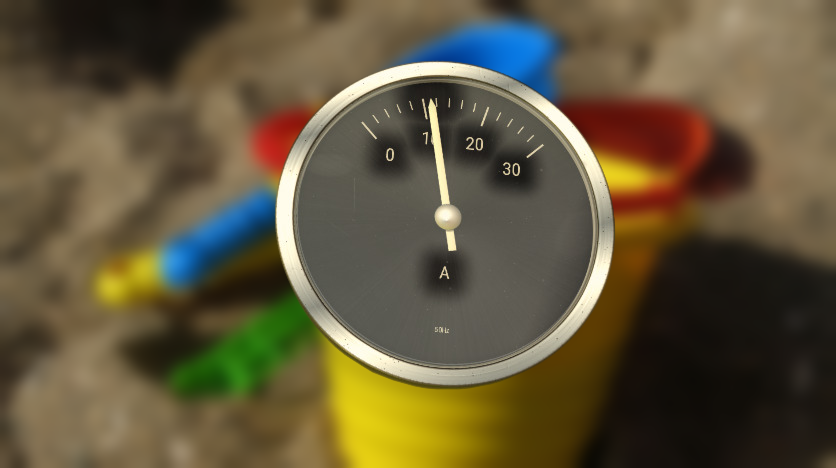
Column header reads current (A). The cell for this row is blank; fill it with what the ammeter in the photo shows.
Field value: 11 A
